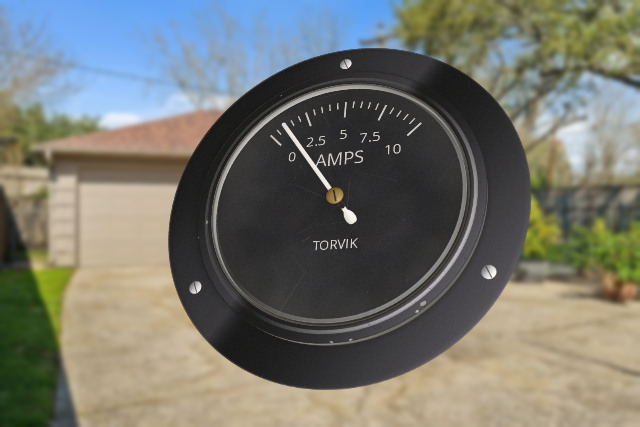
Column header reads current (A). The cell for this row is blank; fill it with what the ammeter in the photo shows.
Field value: 1 A
